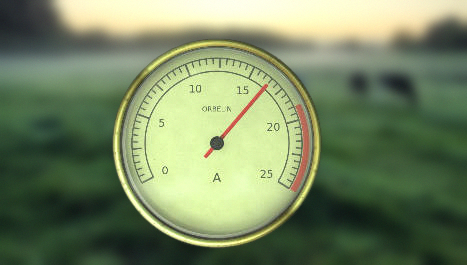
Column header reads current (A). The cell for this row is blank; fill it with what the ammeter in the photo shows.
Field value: 16.5 A
